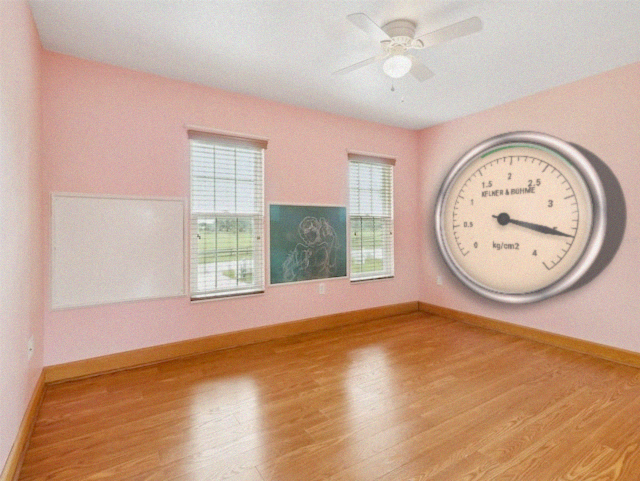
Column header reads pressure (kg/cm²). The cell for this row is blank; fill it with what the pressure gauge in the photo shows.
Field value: 3.5 kg/cm²
